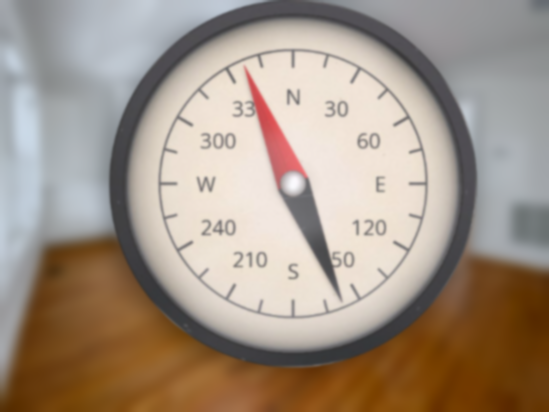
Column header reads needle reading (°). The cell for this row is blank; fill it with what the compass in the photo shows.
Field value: 337.5 °
